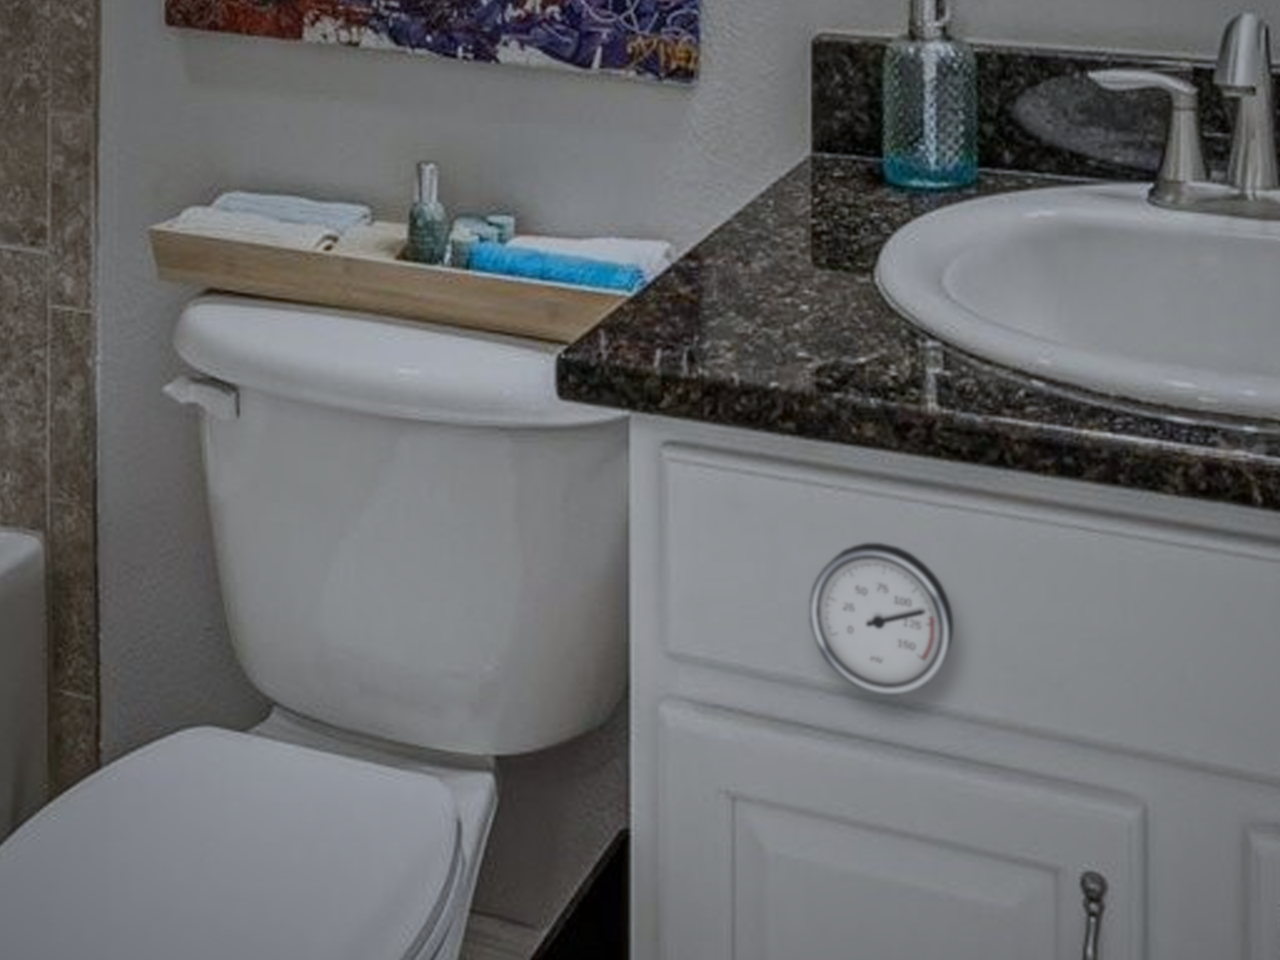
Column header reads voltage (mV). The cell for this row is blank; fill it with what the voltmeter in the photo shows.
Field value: 115 mV
